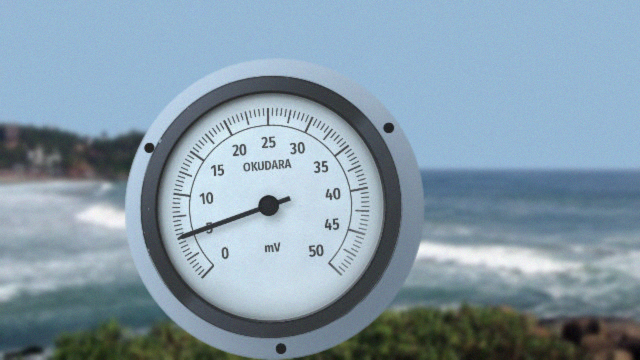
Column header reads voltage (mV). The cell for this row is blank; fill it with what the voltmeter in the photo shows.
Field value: 5 mV
